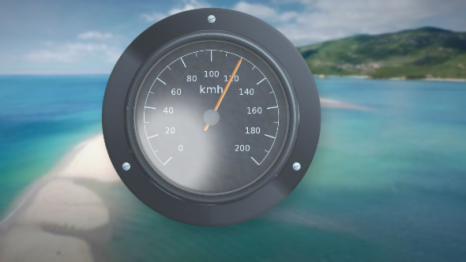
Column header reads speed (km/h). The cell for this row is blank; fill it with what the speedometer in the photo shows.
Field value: 120 km/h
